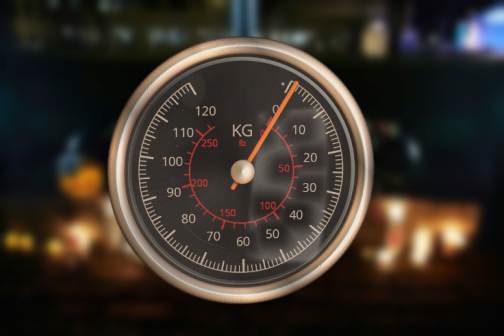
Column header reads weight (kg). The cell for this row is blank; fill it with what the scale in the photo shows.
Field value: 1 kg
